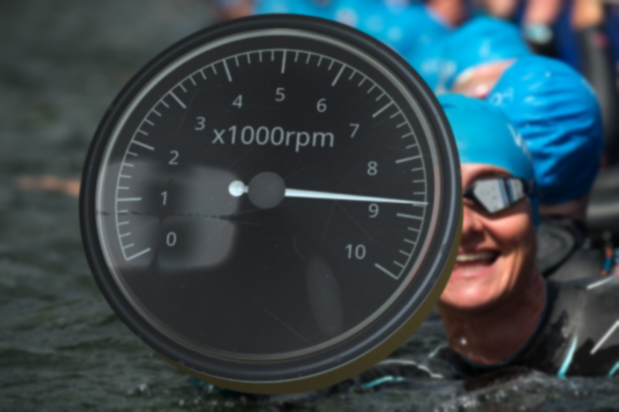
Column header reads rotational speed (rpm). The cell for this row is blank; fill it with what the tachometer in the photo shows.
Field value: 8800 rpm
